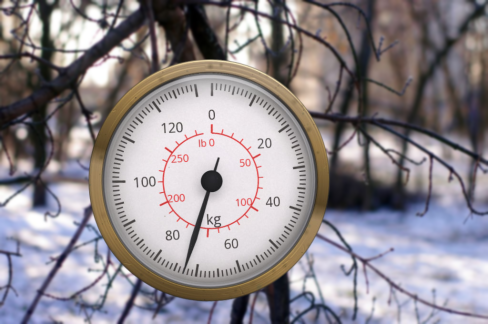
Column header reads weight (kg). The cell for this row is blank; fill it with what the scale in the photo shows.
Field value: 73 kg
